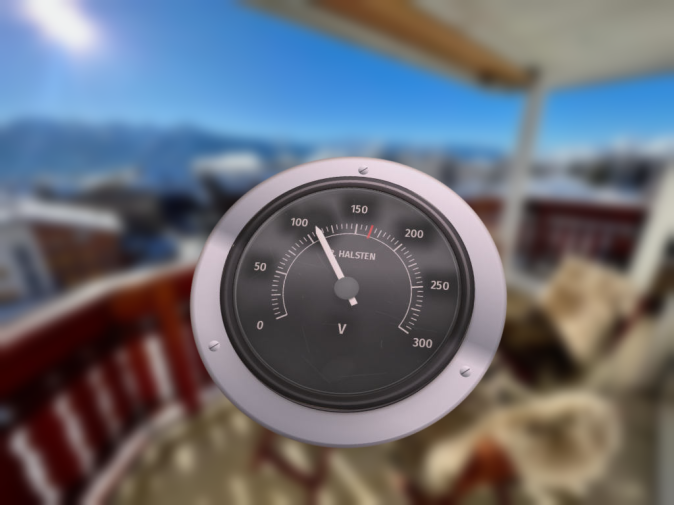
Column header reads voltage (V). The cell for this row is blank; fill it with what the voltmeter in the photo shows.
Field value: 110 V
